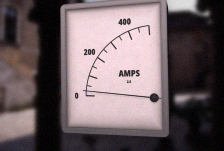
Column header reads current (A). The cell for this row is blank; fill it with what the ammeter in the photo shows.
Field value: 25 A
